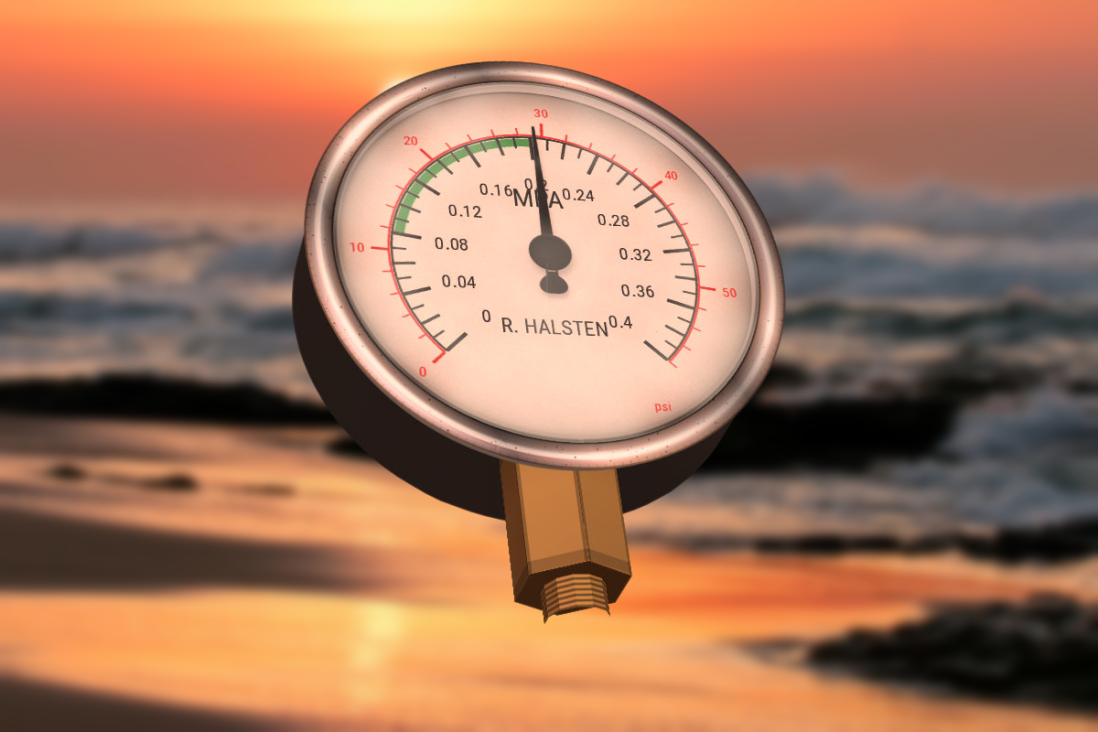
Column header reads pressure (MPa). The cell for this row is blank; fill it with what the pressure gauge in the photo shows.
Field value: 0.2 MPa
